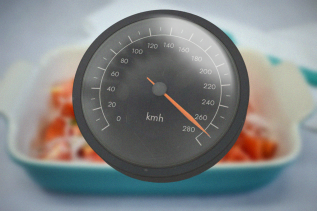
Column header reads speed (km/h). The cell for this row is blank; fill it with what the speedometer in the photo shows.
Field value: 270 km/h
